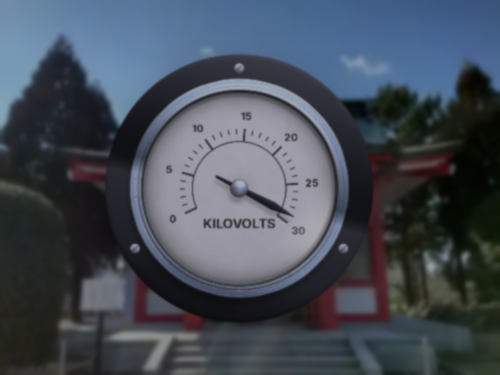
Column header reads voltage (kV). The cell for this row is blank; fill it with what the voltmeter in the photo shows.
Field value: 29 kV
